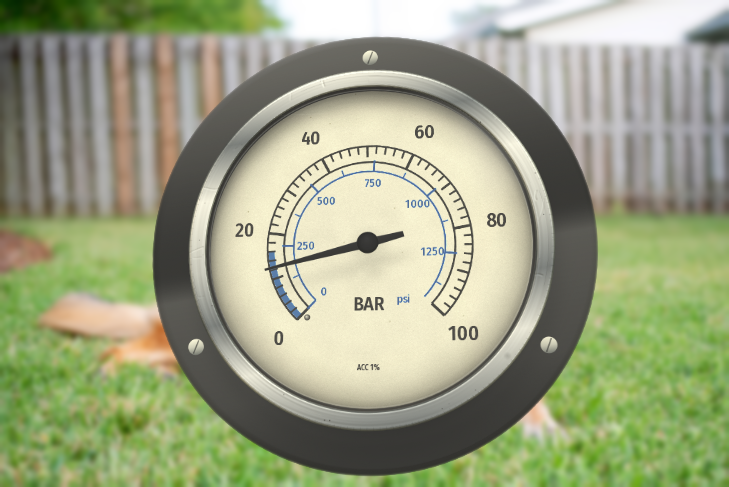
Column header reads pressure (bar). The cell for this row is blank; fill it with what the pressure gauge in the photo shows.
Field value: 12 bar
